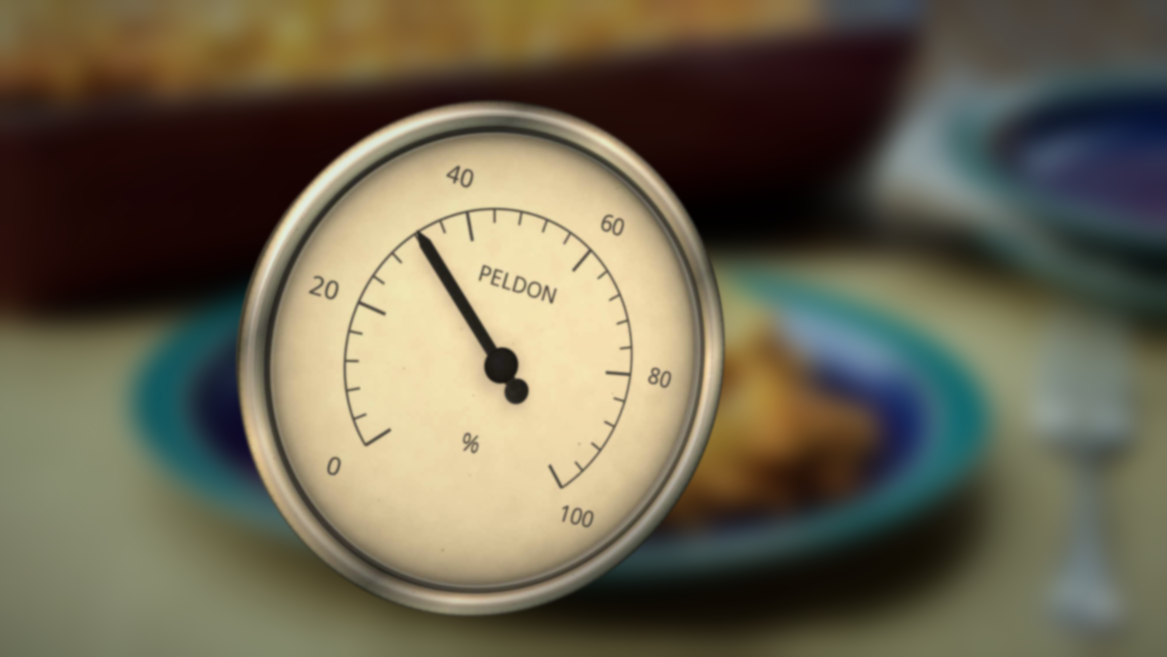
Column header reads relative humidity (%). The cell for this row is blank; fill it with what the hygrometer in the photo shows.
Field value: 32 %
